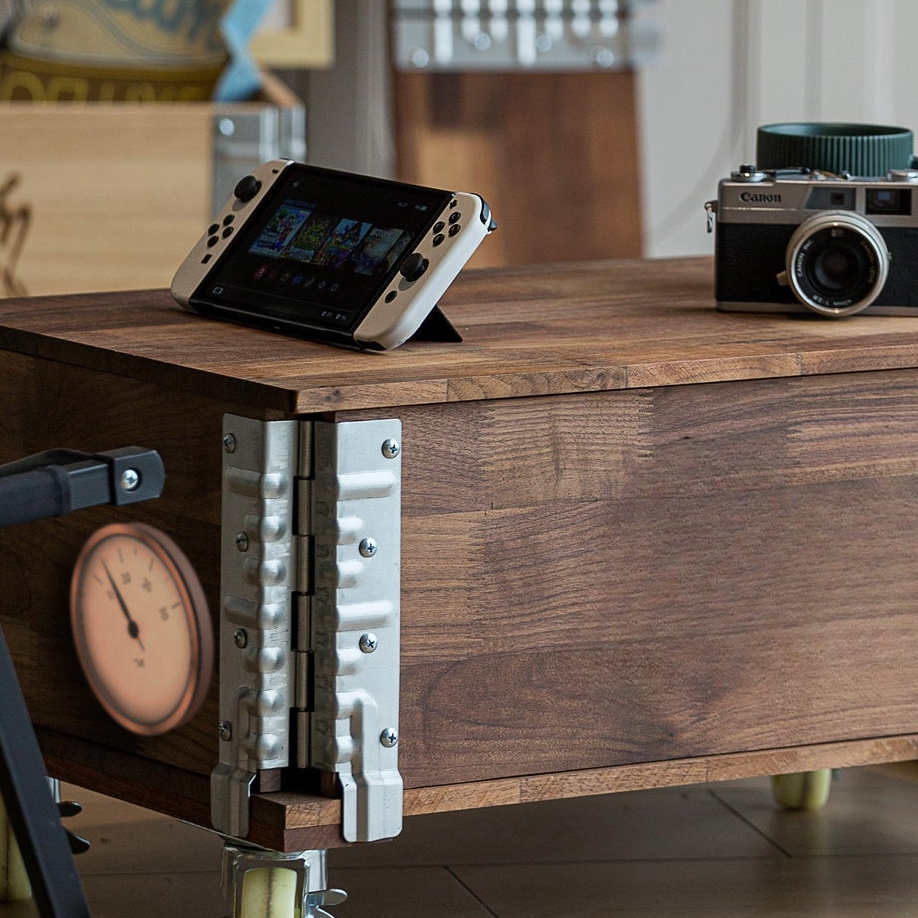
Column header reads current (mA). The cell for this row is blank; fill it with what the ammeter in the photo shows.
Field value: 5 mA
